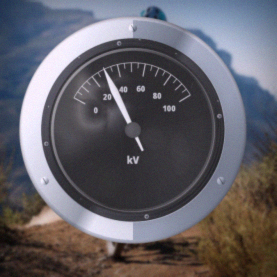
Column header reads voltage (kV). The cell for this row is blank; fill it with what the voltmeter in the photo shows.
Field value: 30 kV
